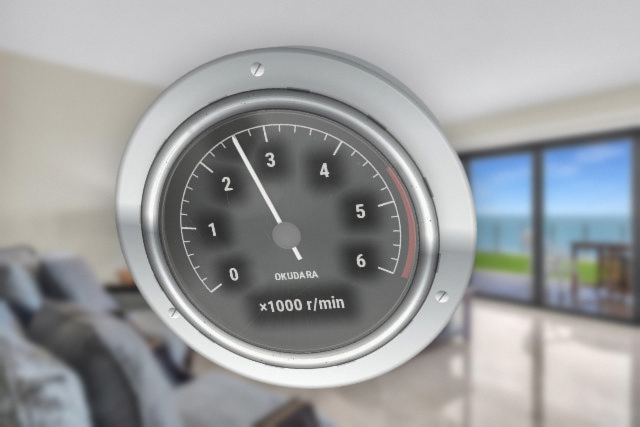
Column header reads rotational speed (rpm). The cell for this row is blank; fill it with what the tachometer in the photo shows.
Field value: 2600 rpm
